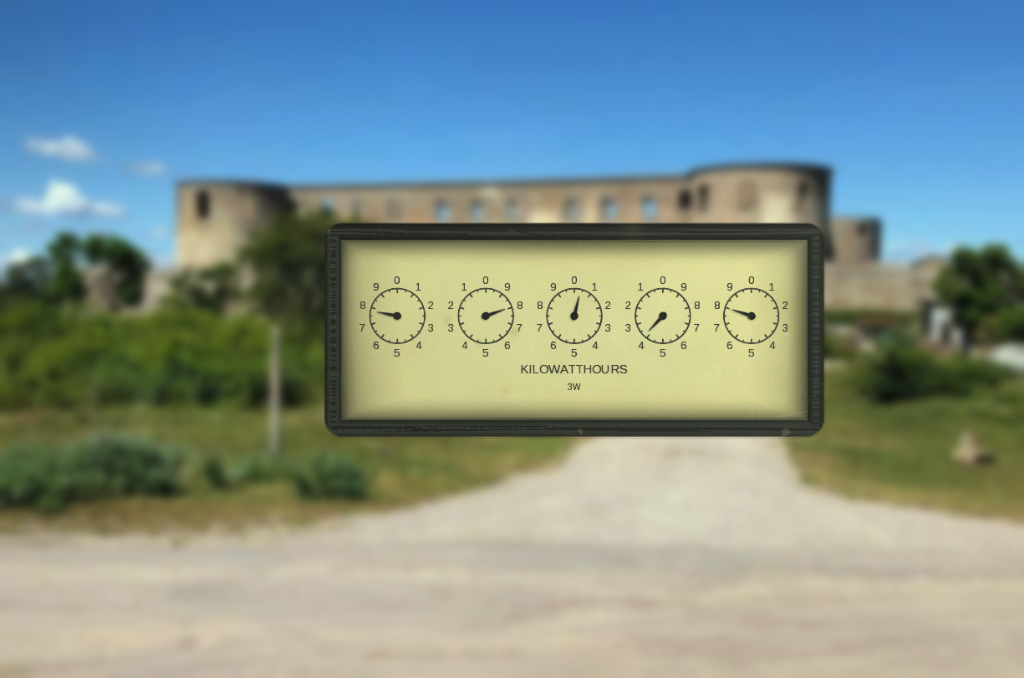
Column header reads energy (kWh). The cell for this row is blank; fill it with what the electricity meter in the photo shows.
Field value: 78038 kWh
